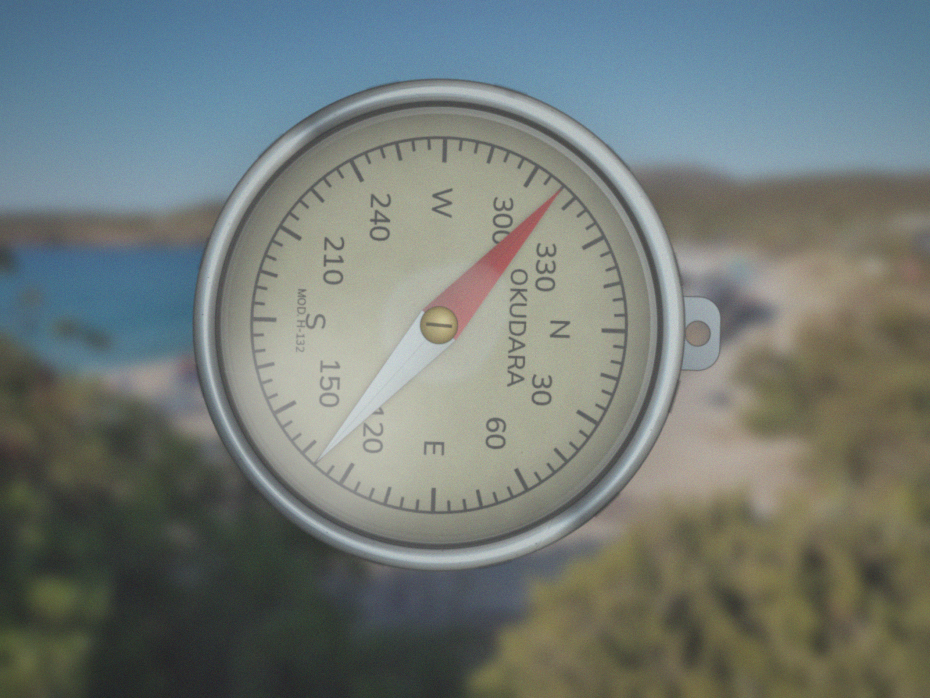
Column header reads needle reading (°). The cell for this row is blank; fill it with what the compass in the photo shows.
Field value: 310 °
